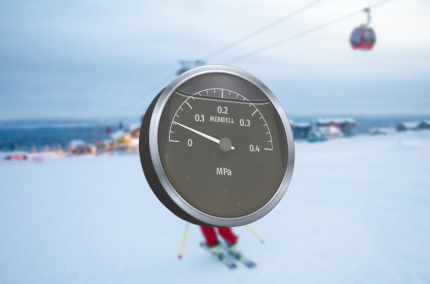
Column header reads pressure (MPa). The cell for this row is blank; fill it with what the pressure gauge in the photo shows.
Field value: 0.04 MPa
